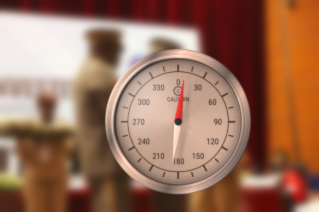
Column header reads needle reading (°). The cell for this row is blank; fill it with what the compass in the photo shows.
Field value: 7.5 °
